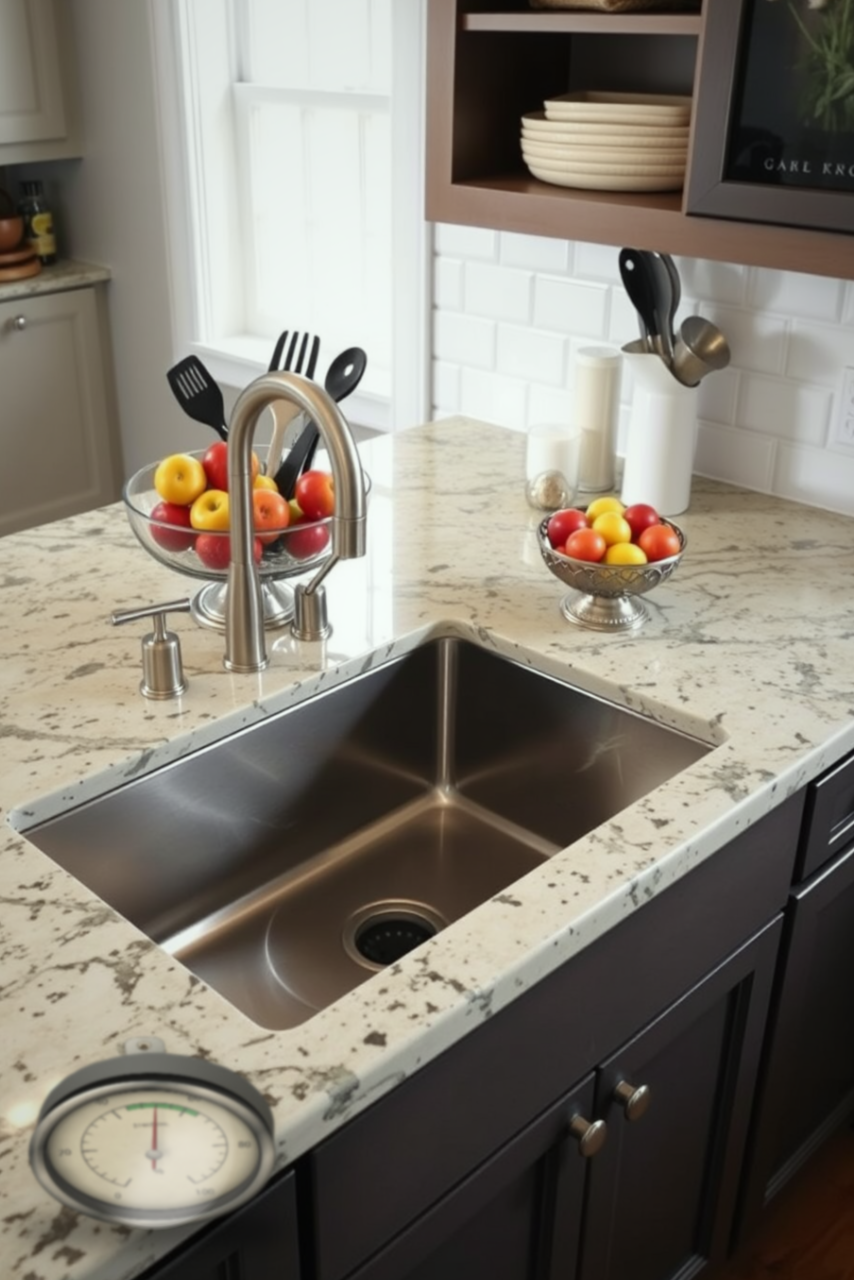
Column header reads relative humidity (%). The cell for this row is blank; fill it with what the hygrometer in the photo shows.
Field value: 52 %
